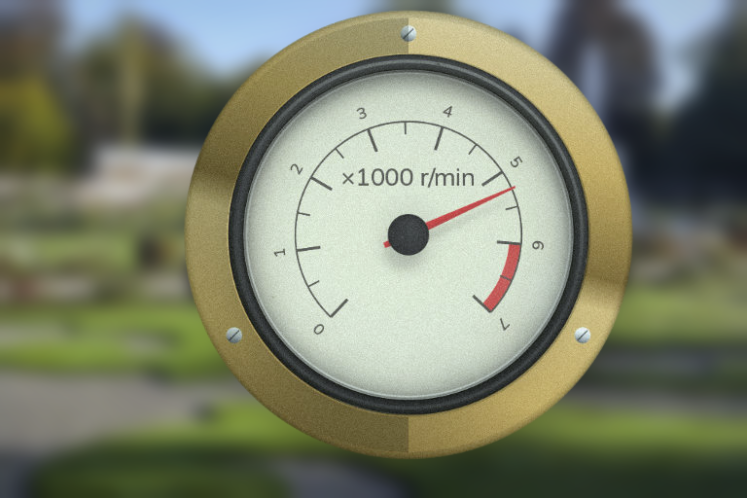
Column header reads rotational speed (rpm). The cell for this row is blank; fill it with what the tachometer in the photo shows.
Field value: 5250 rpm
